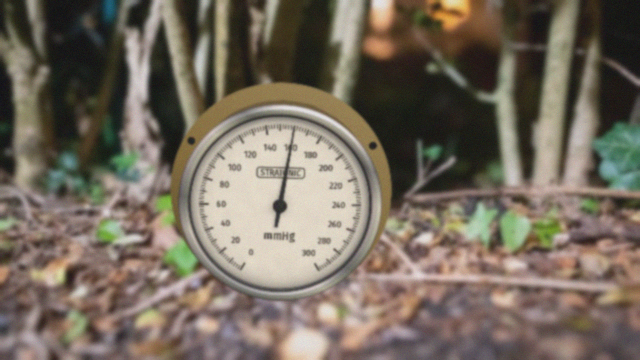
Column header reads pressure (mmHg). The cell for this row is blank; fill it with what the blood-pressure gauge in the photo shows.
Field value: 160 mmHg
